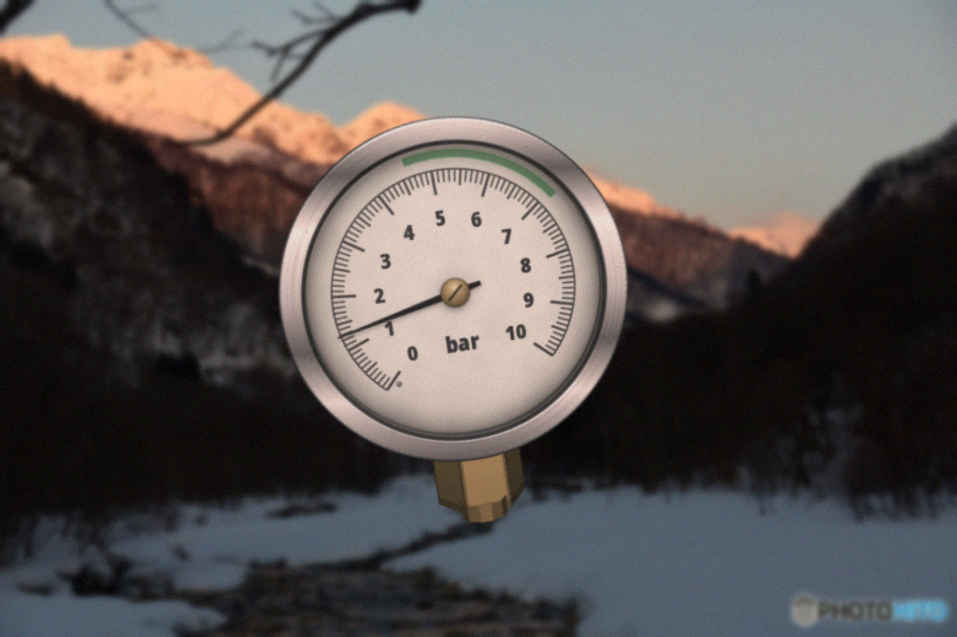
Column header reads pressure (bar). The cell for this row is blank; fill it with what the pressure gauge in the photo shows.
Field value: 1.3 bar
